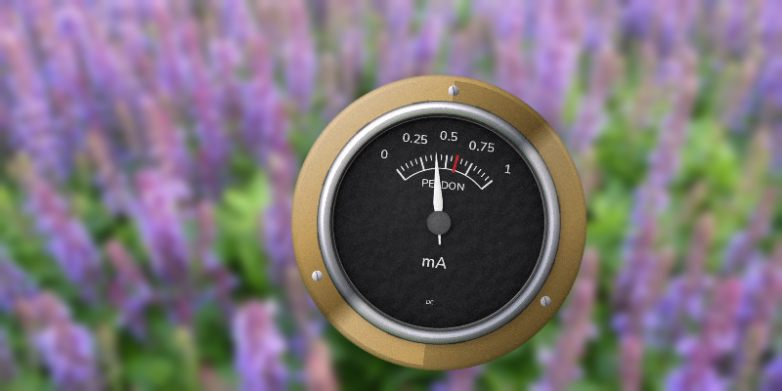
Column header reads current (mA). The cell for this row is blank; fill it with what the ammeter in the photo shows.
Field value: 0.4 mA
